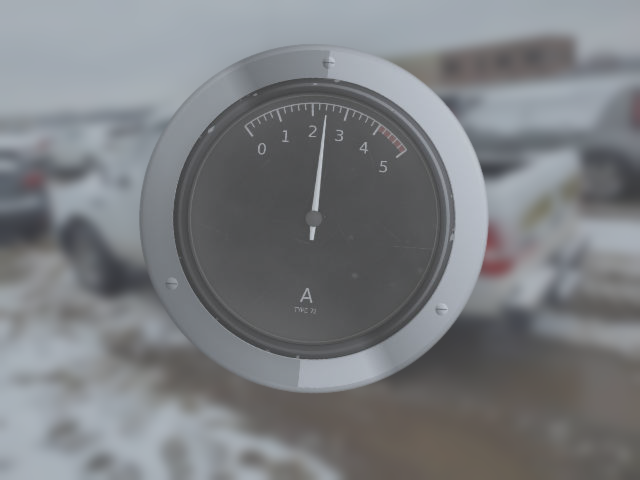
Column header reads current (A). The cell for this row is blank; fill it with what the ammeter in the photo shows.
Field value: 2.4 A
